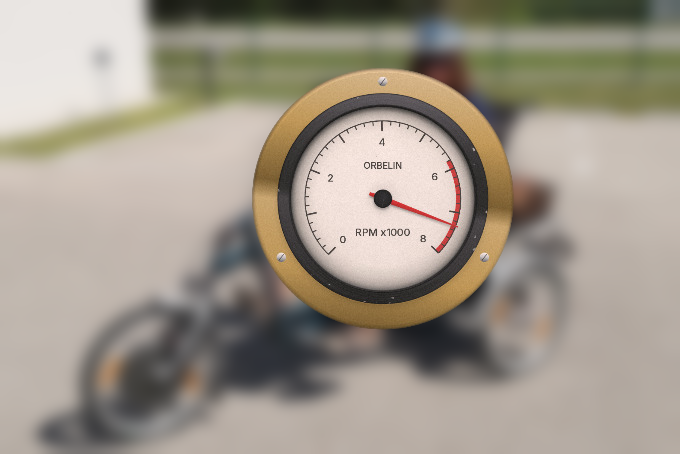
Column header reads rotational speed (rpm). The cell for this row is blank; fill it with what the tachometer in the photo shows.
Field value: 7300 rpm
